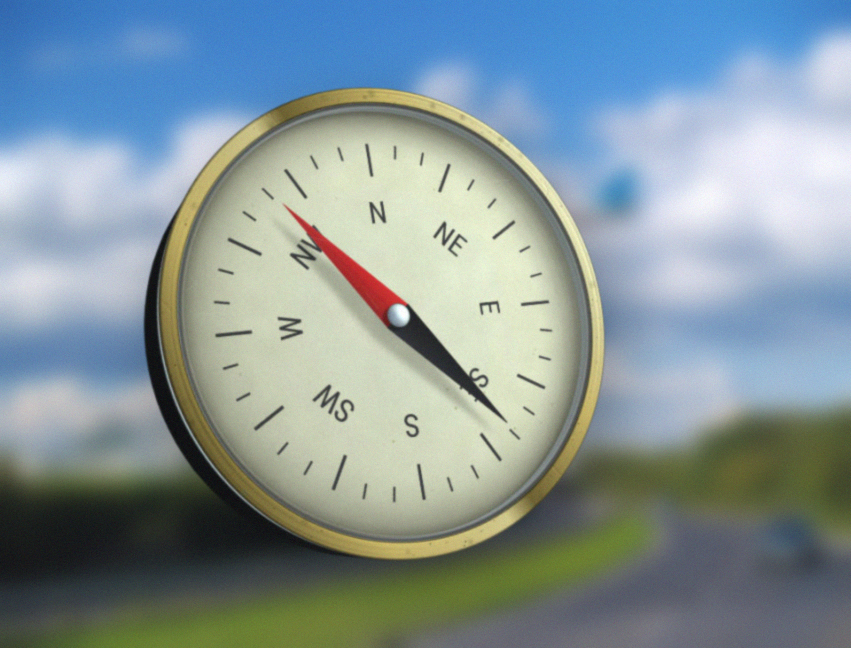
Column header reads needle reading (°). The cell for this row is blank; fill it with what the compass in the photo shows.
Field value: 320 °
